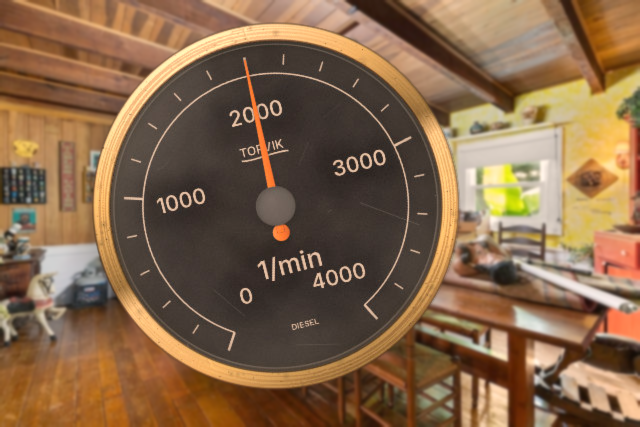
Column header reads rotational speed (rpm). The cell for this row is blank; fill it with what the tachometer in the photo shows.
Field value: 2000 rpm
